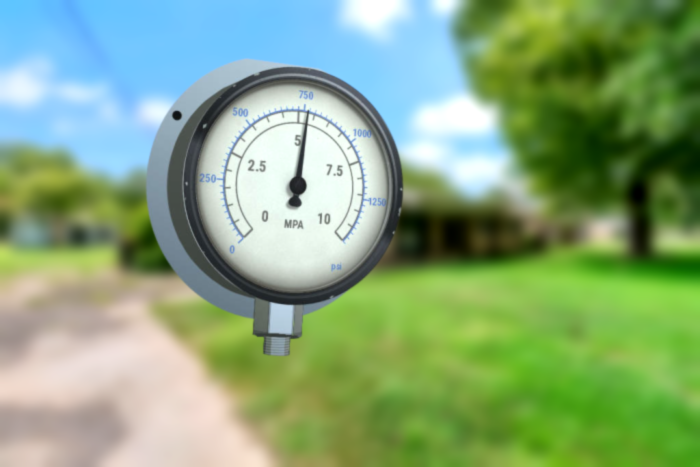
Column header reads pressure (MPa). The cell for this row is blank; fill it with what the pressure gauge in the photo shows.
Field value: 5.25 MPa
